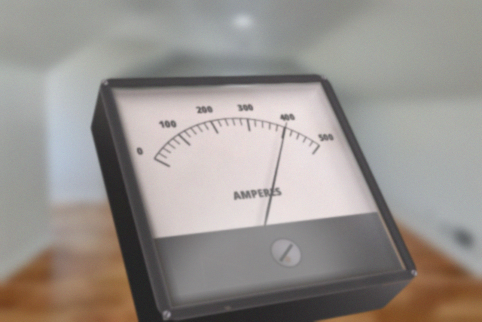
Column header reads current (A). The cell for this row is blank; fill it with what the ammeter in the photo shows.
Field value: 400 A
